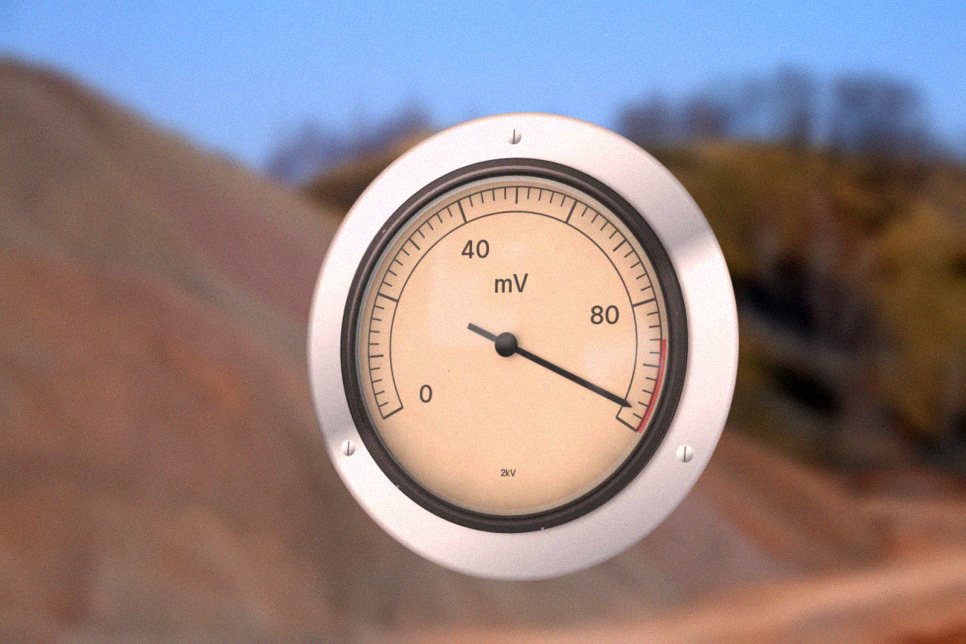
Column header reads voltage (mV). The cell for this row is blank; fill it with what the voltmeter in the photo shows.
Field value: 97 mV
